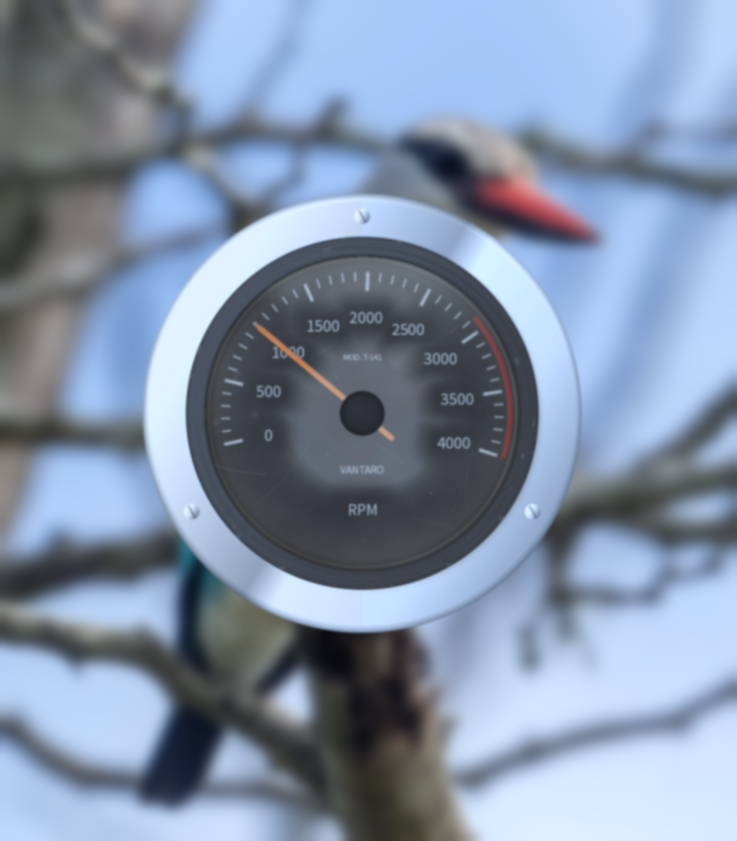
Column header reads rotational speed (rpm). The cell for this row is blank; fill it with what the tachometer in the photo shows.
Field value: 1000 rpm
